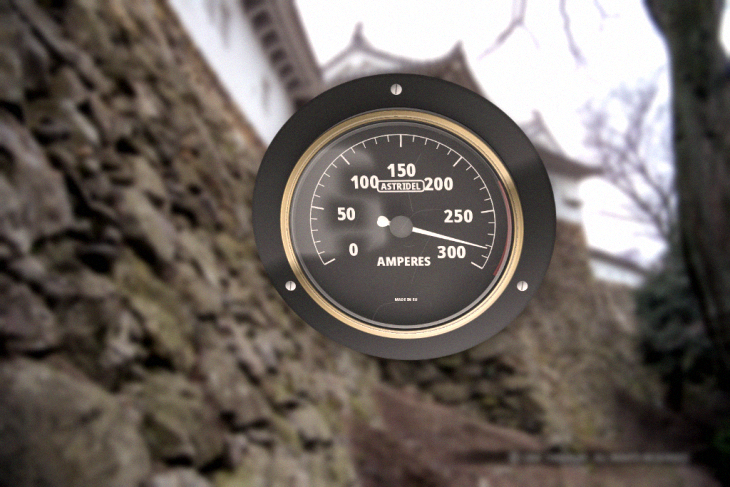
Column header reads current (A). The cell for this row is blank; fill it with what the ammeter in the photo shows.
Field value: 280 A
